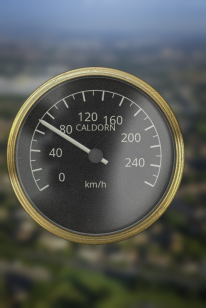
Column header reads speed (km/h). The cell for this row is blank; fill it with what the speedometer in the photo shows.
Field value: 70 km/h
